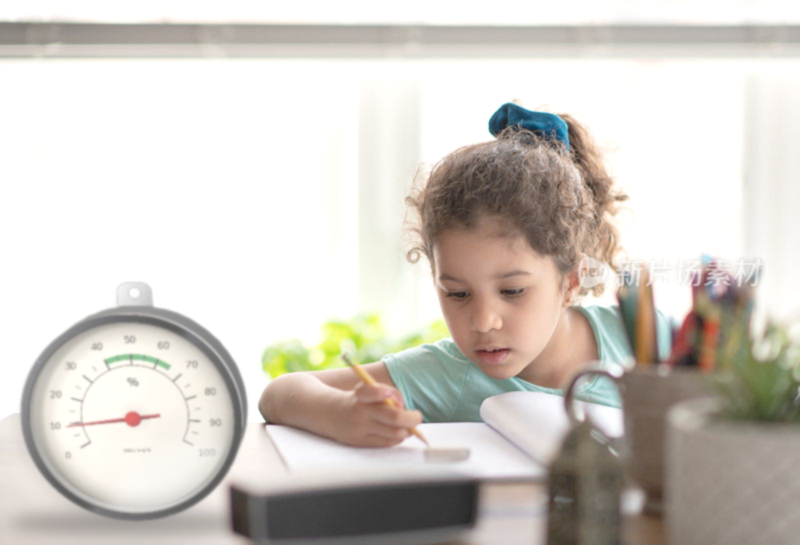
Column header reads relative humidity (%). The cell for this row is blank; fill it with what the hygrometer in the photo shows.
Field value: 10 %
